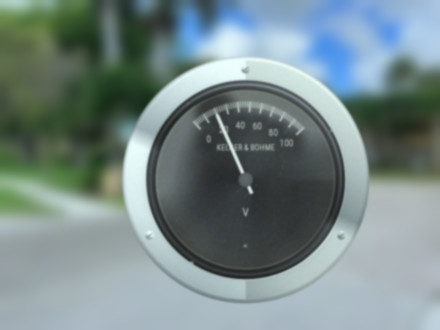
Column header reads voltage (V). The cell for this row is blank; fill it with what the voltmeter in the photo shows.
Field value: 20 V
